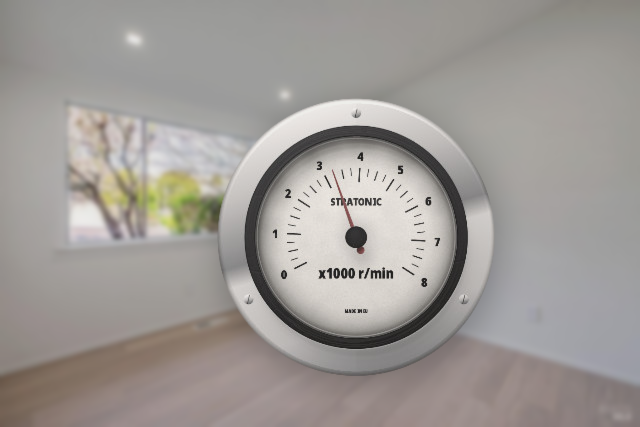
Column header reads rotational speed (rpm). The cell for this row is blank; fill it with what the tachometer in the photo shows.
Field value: 3250 rpm
